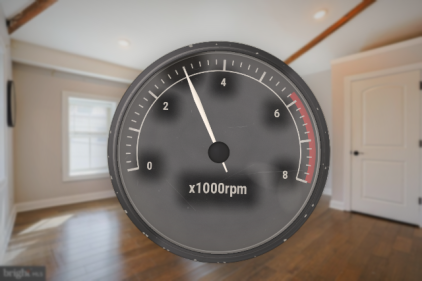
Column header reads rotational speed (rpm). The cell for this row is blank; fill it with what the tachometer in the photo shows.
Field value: 3000 rpm
